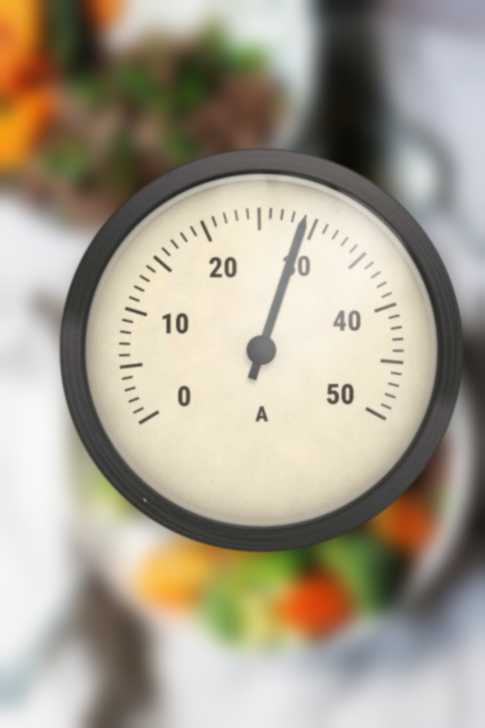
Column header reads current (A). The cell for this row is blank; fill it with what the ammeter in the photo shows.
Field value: 29 A
